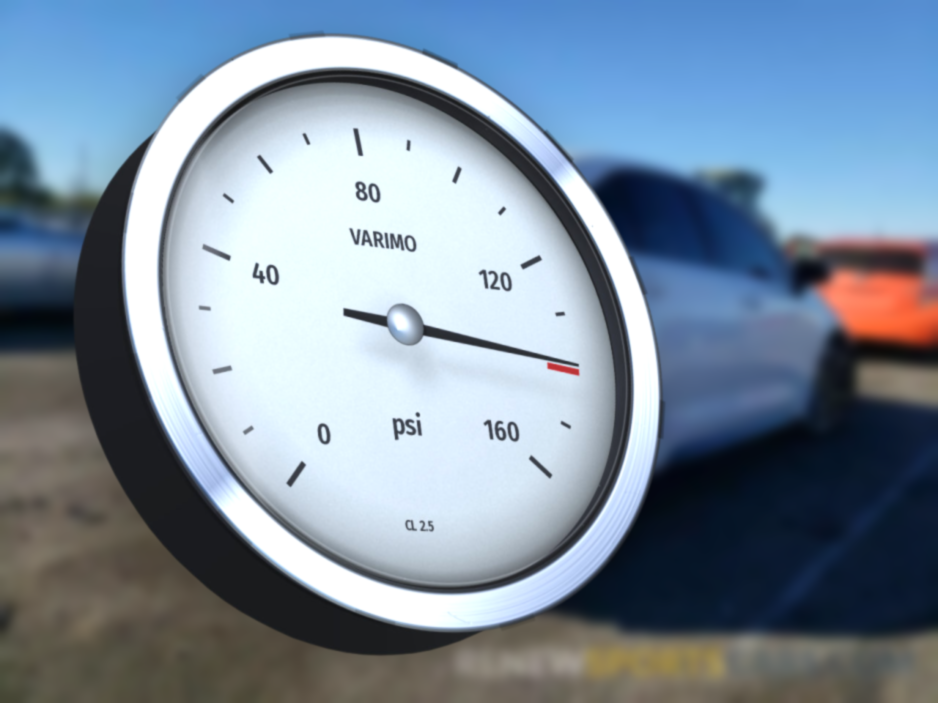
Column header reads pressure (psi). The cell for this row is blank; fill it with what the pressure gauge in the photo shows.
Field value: 140 psi
